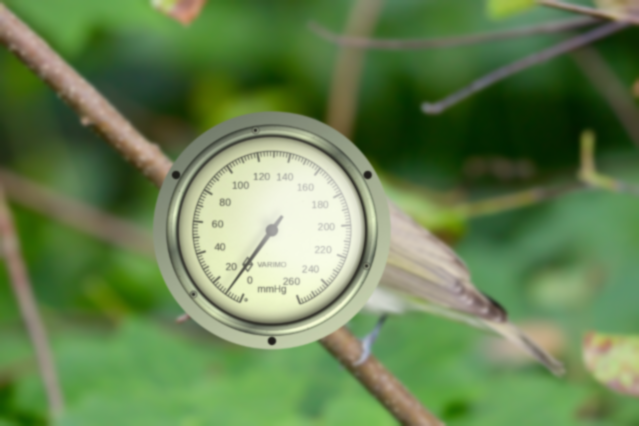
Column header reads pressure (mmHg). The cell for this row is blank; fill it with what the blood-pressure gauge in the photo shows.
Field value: 10 mmHg
